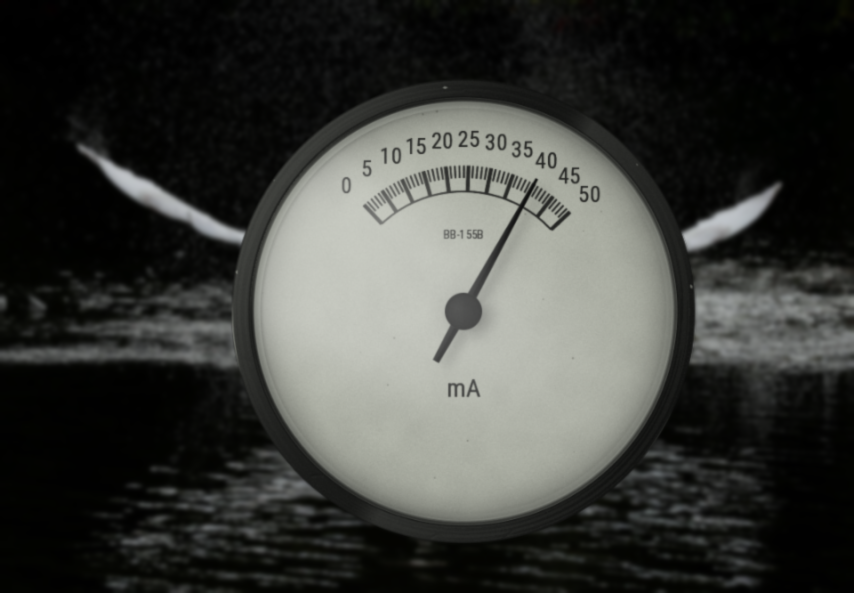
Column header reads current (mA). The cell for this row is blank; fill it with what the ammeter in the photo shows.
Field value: 40 mA
